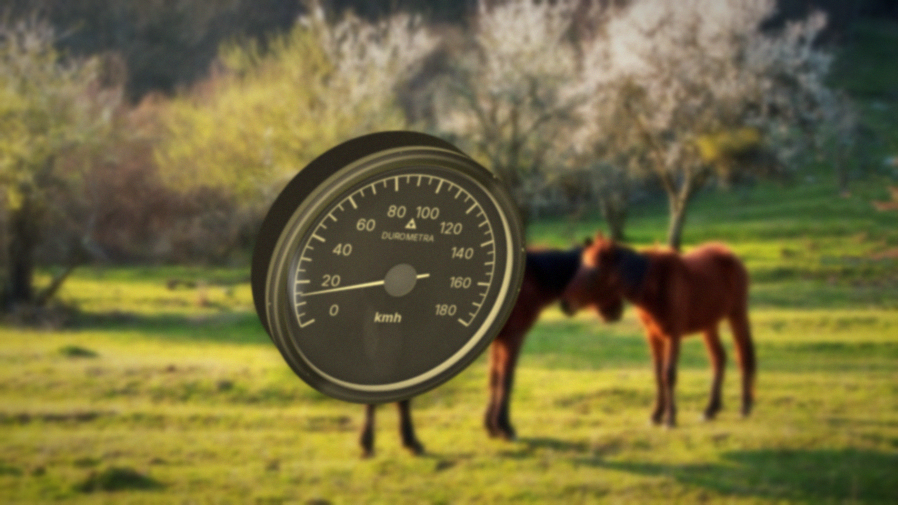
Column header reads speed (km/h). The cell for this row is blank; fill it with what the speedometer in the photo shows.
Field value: 15 km/h
